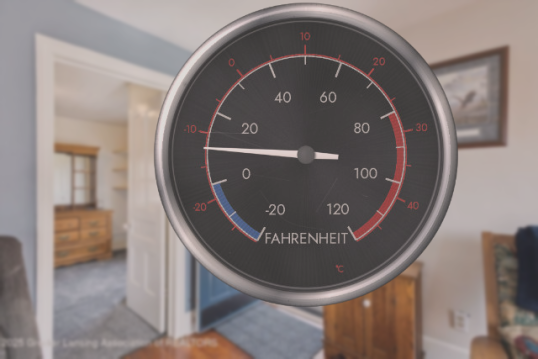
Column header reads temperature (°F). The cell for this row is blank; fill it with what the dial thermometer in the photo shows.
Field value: 10 °F
